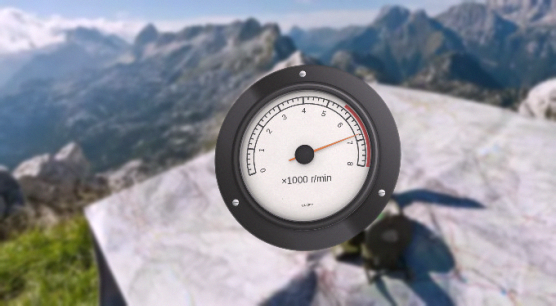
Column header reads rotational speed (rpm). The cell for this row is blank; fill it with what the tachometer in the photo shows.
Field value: 6800 rpm
